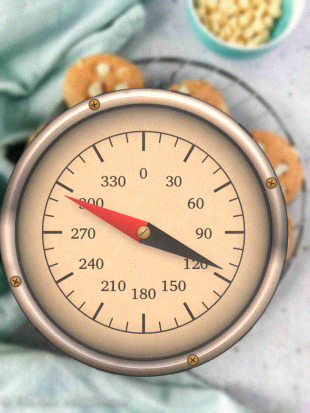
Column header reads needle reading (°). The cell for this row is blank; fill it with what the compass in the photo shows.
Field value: 295 °
